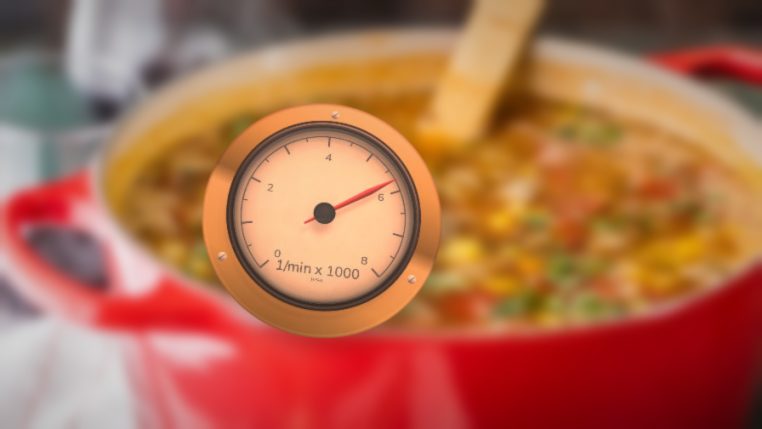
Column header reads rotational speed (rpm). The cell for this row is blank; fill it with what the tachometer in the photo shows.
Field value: 5750 rpm
